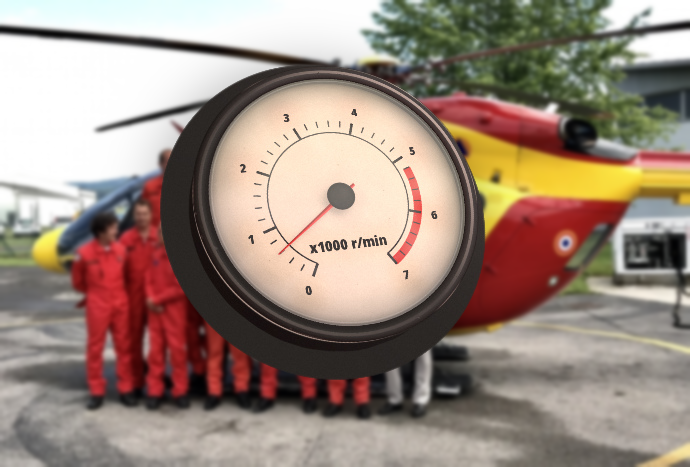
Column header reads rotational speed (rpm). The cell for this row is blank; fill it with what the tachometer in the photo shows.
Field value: 600 rpm
